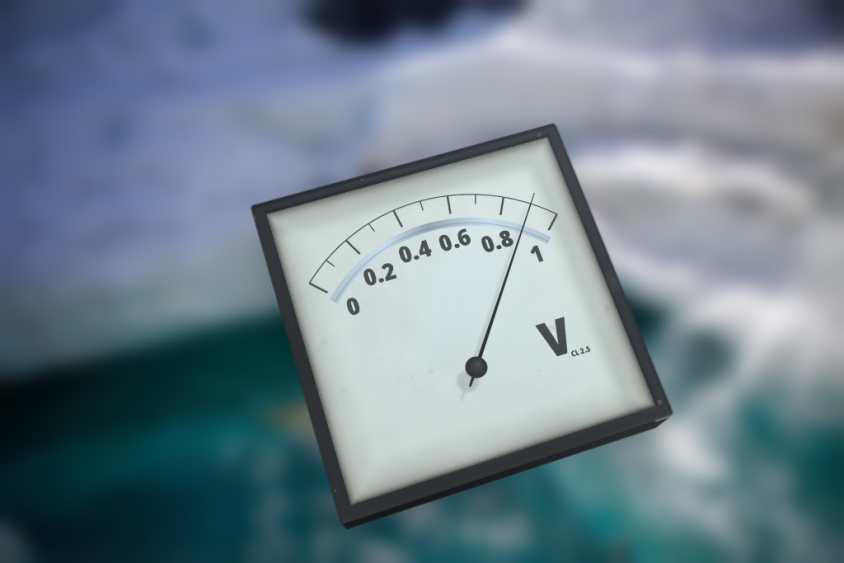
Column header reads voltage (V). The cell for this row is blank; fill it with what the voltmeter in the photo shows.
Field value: 0.9 V
